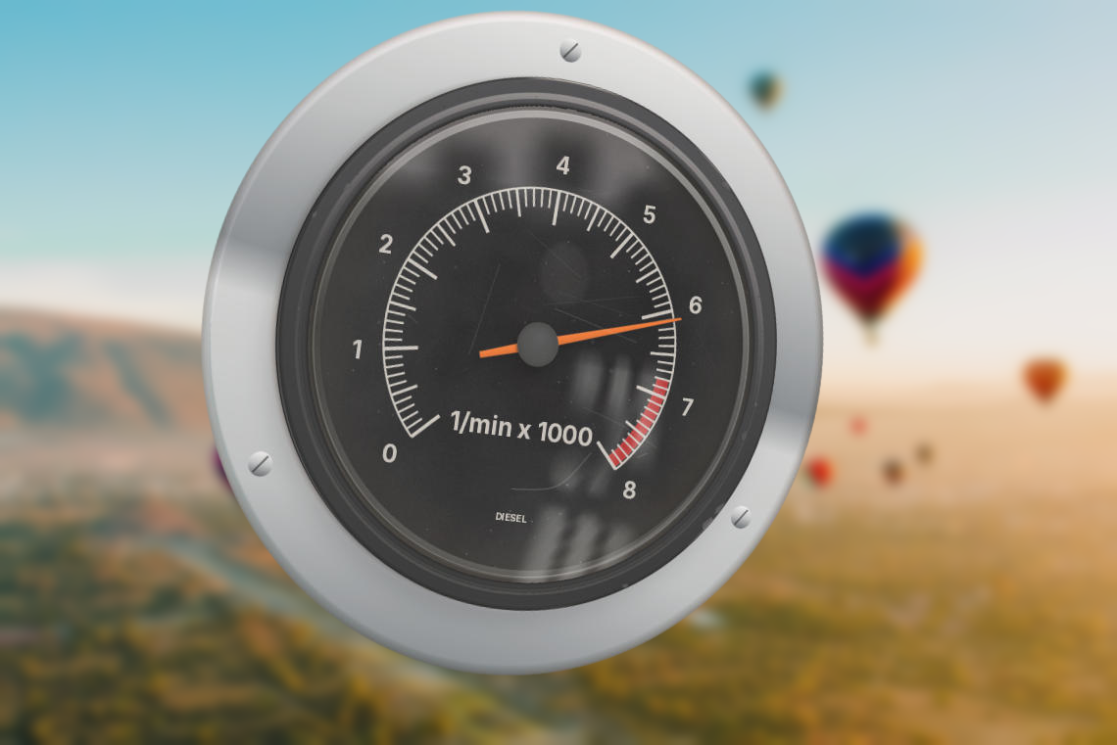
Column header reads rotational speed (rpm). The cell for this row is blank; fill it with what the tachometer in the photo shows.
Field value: 6100 rpm
